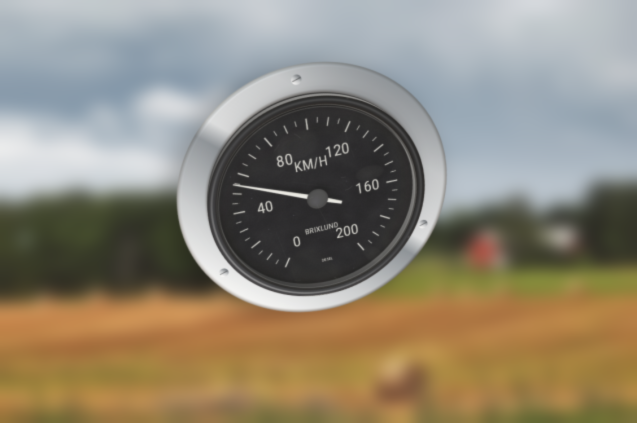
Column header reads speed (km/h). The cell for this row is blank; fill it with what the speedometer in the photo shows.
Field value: 55 km/h
